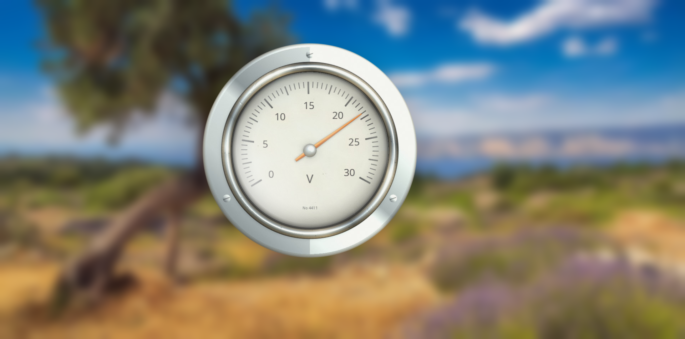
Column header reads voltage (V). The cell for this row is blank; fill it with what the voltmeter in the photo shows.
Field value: 22 V
